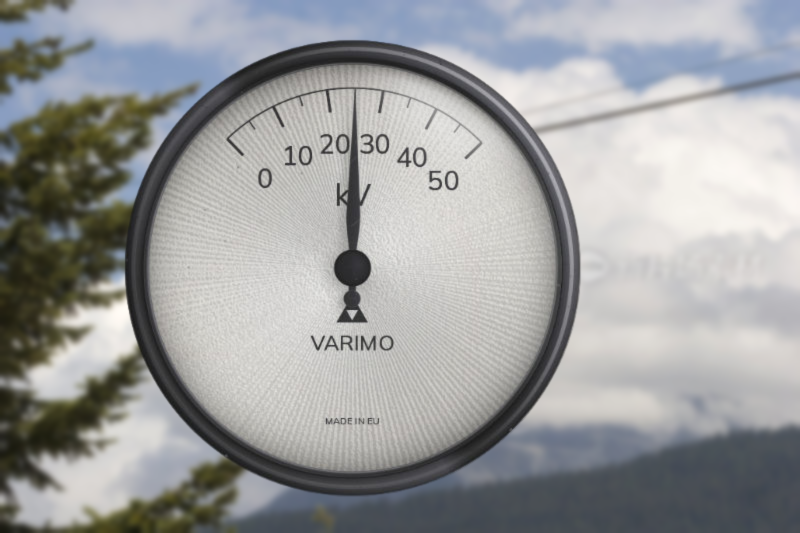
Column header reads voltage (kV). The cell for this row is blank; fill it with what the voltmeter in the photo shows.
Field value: 25 kV
